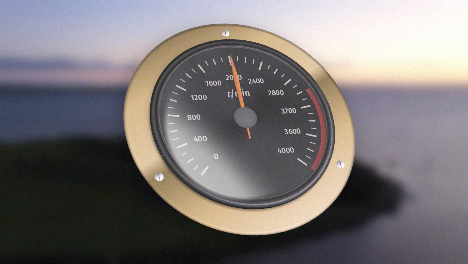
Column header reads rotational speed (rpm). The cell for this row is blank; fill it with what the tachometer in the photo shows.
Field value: 2000 rpm
